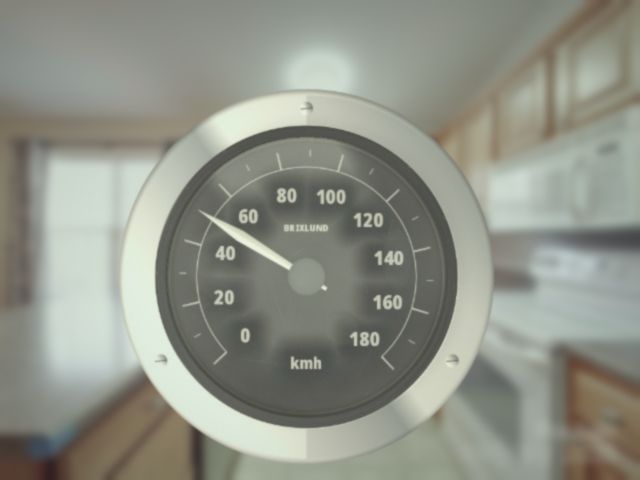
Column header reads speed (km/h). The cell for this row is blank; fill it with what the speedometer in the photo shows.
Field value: 50 km/h
